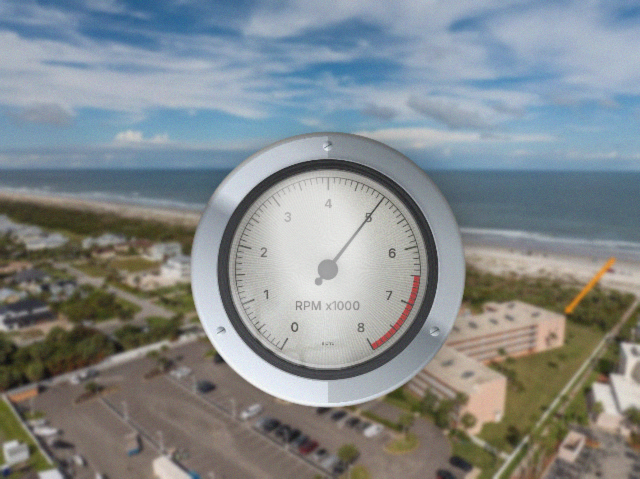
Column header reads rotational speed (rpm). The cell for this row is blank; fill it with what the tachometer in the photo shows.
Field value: 5000 rpm
